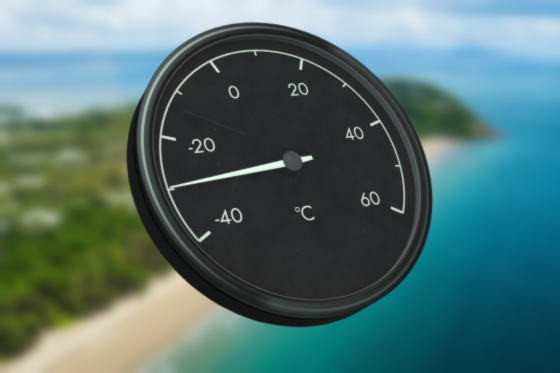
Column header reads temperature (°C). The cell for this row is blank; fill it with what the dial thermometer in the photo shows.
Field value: -30 °C
